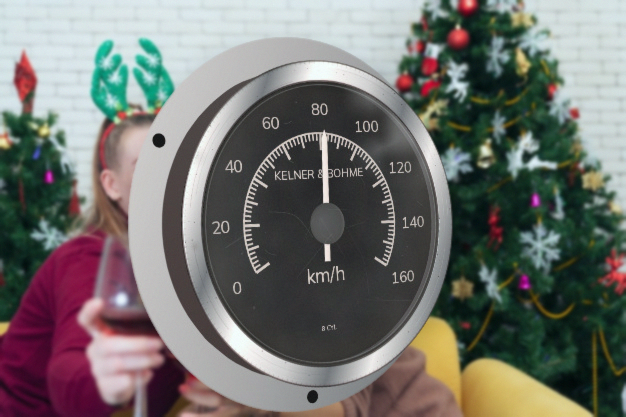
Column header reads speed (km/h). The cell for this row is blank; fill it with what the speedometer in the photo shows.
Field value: 80 km/h
